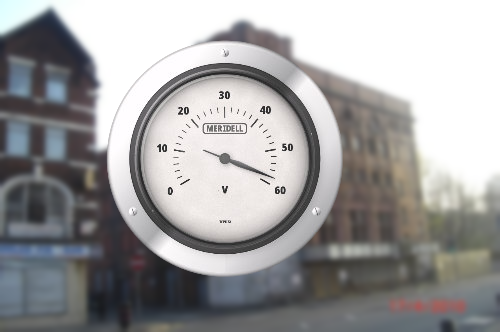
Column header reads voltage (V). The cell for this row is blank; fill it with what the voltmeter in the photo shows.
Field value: 58 V
